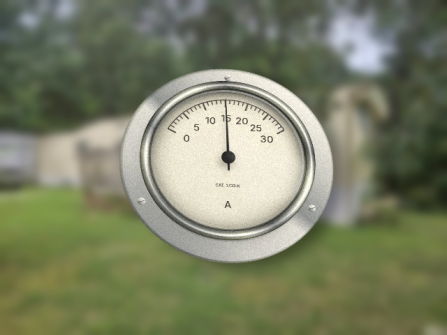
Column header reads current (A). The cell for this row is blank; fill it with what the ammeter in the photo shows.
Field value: 15 A
